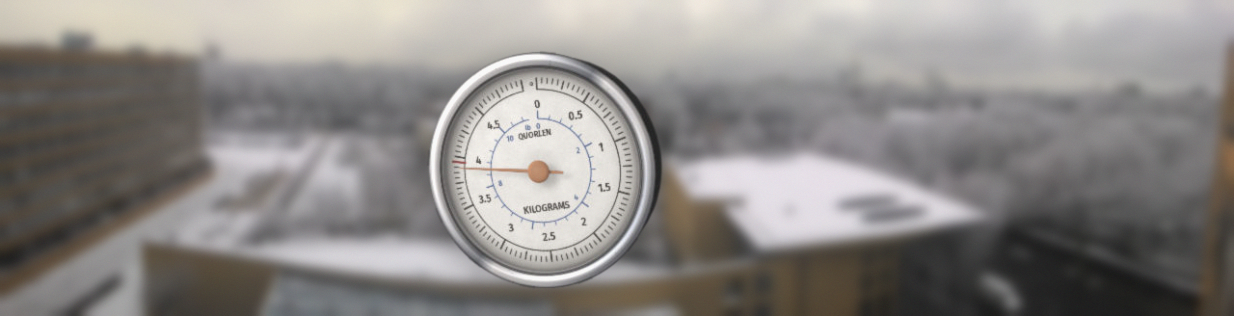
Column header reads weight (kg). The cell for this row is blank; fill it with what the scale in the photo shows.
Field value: 3.9 kg
